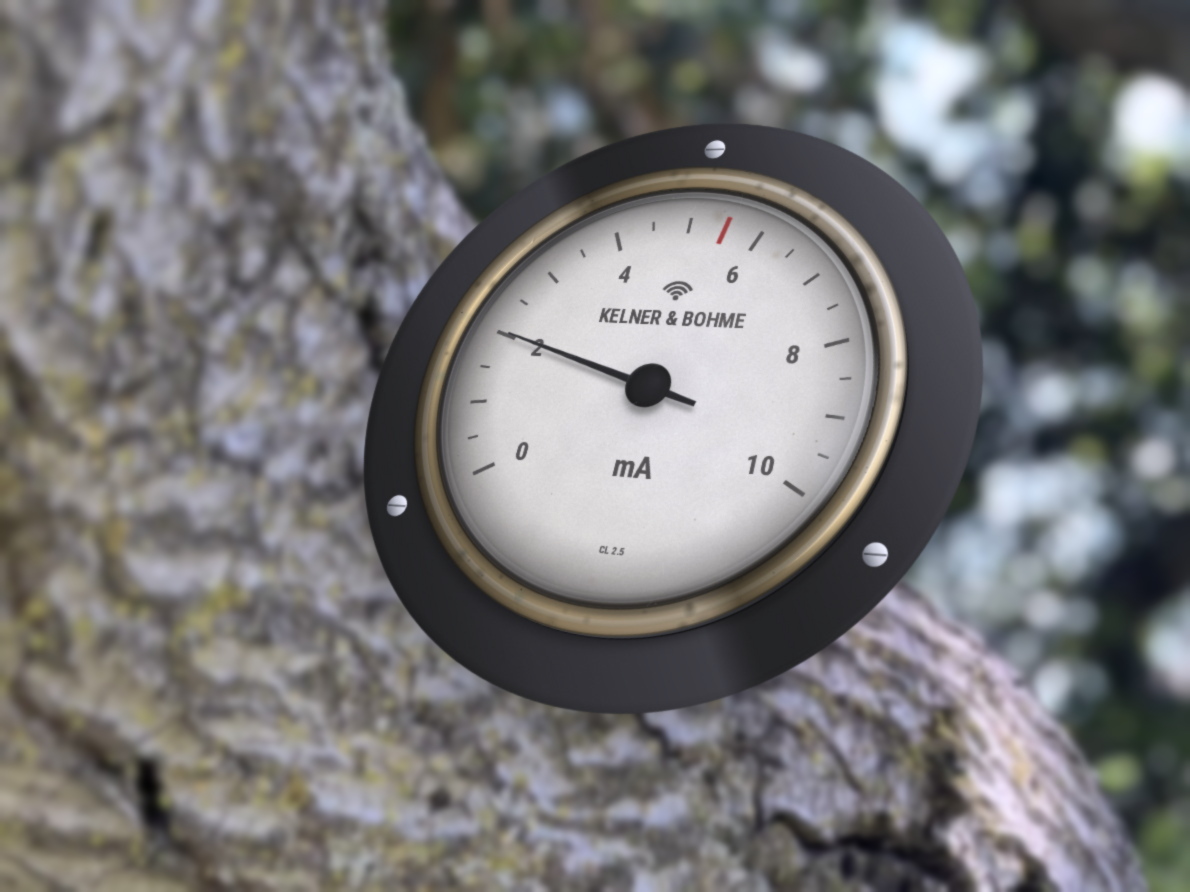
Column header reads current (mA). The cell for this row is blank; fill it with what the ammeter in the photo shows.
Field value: 2 mA
